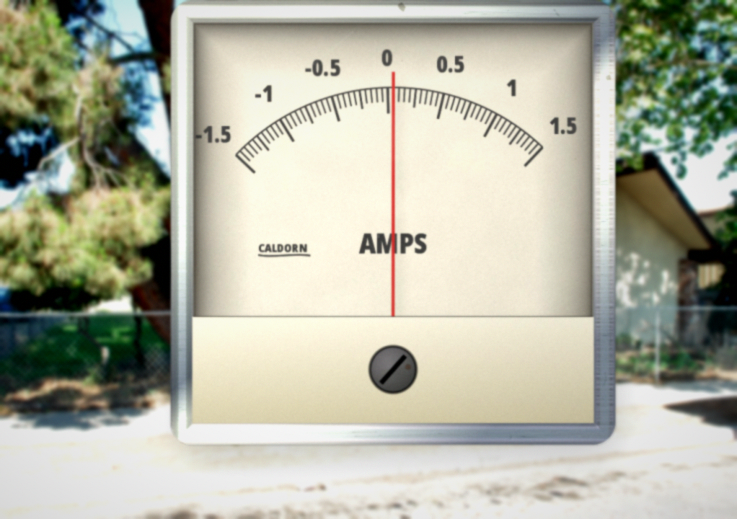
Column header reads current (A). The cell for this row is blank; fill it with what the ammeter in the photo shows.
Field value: 0.05 A
